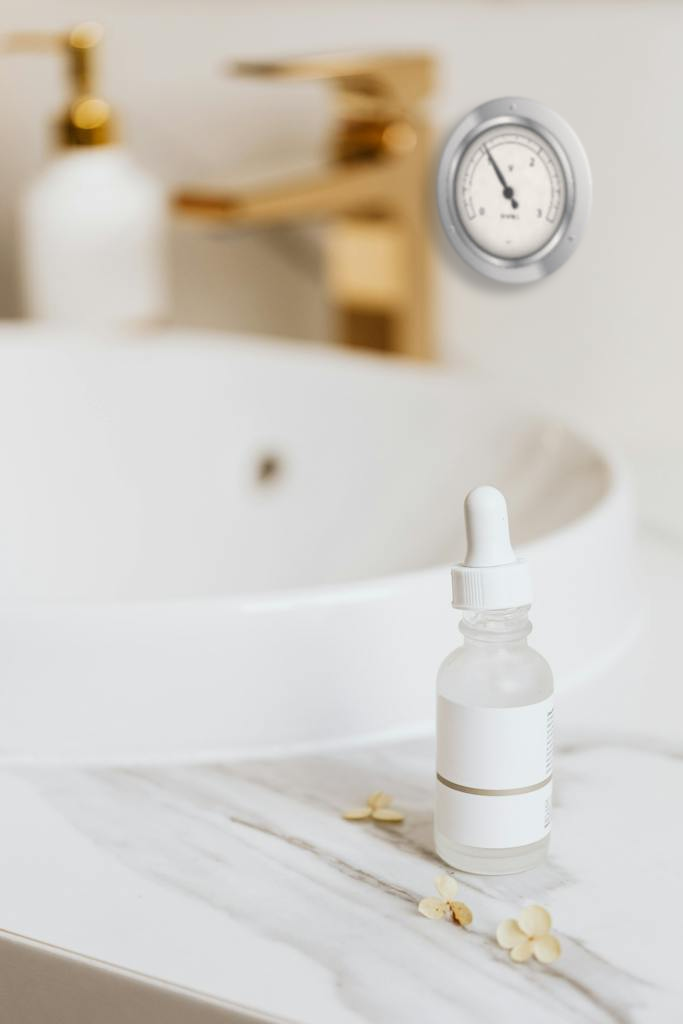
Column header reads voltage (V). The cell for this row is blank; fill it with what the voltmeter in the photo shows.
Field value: 1.1 V
